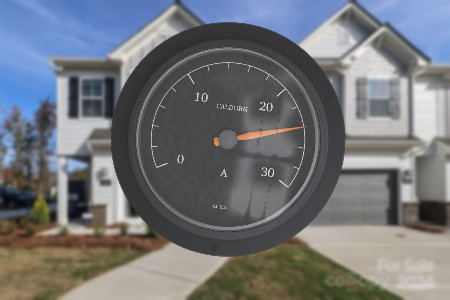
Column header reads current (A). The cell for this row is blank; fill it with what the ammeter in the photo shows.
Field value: 24 A
